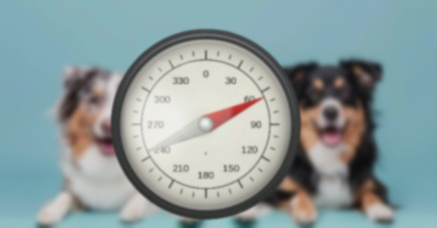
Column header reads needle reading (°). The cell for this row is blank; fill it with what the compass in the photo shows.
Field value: 65 °
